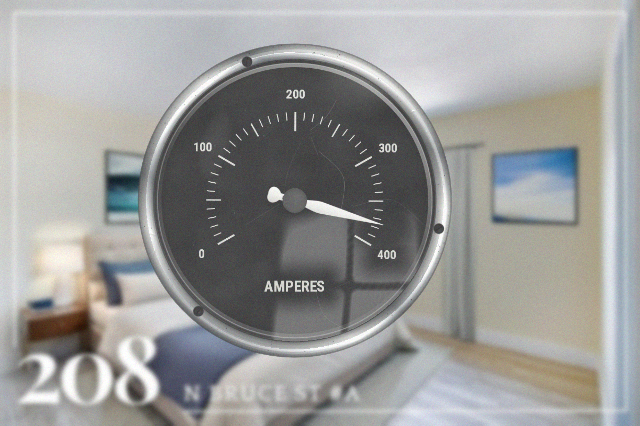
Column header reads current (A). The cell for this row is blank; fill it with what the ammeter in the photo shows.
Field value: 375 A
